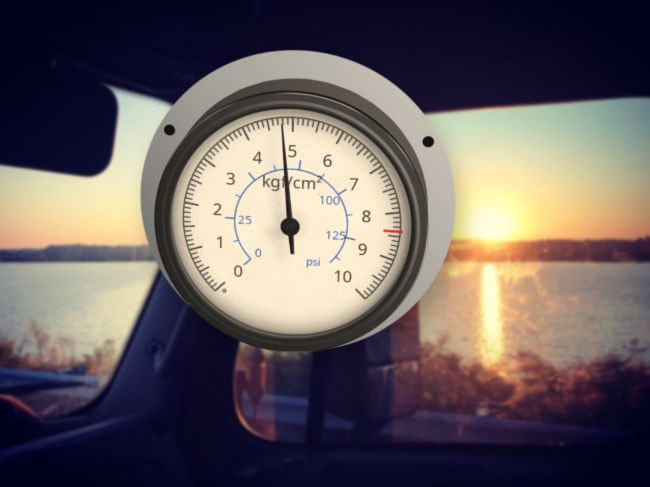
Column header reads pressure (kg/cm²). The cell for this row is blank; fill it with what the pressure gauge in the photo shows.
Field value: 4.8 kg/cm²
